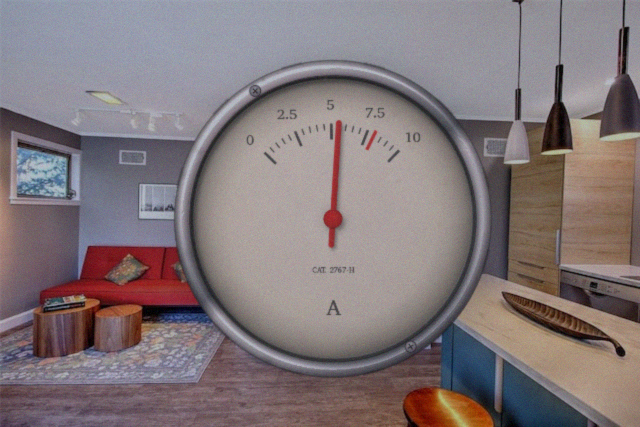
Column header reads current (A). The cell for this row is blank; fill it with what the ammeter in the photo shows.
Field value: 5.5 A
